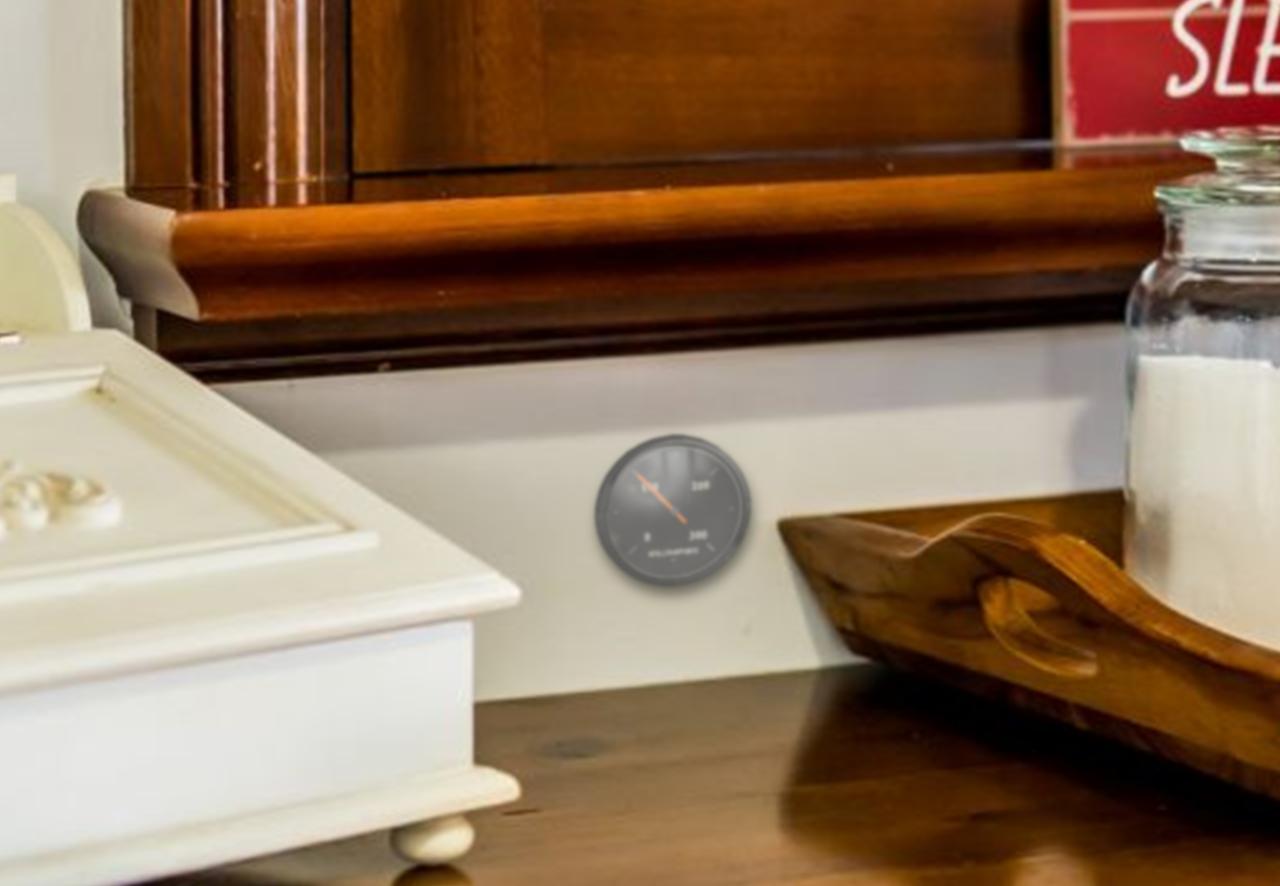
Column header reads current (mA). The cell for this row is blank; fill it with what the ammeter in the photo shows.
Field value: 100 mA
